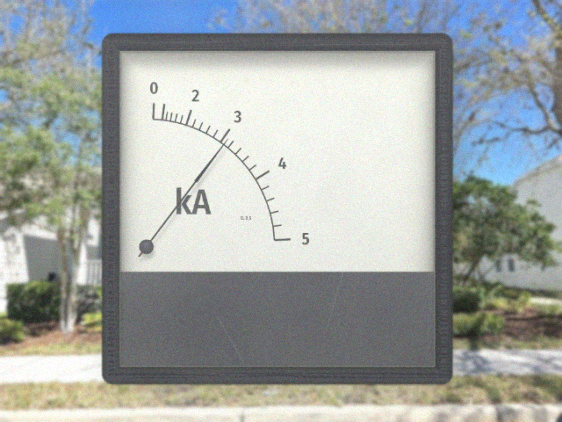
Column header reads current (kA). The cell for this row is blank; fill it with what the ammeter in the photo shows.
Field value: 3.1 kA
